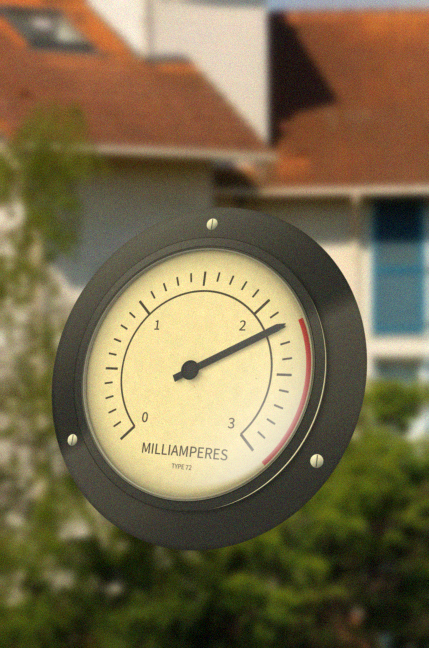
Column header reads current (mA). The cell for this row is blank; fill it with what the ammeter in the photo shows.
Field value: 2.2 mA
